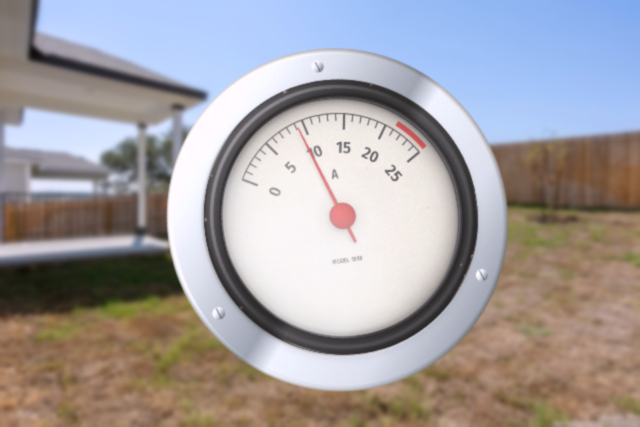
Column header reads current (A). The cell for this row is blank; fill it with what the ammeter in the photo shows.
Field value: 9 A
